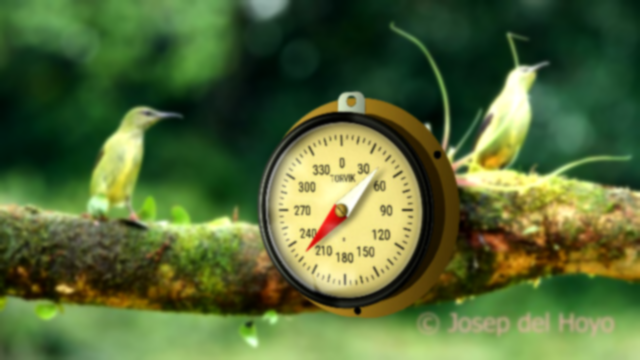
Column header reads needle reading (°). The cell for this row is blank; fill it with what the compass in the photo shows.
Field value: 225 °
